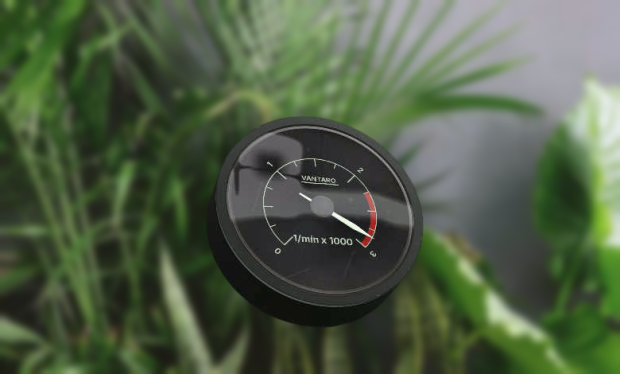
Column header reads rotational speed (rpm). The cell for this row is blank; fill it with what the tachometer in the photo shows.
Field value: 2875 rpm
